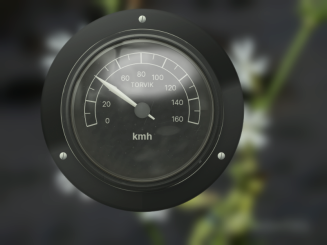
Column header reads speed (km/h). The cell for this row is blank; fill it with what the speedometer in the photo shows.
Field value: 40 km/h
